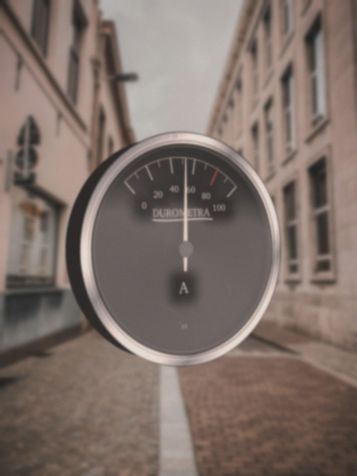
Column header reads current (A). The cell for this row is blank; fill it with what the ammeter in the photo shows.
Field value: 50 A
